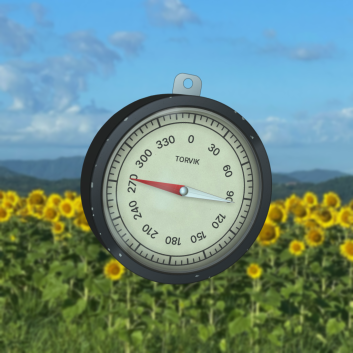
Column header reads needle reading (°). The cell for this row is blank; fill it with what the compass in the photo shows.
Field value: 275 °
